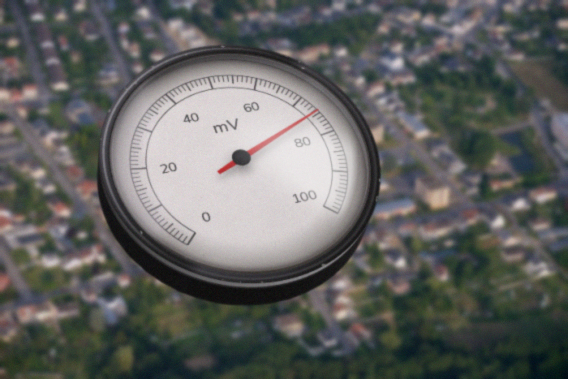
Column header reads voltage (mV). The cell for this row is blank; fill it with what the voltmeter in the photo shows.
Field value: 75 mV
